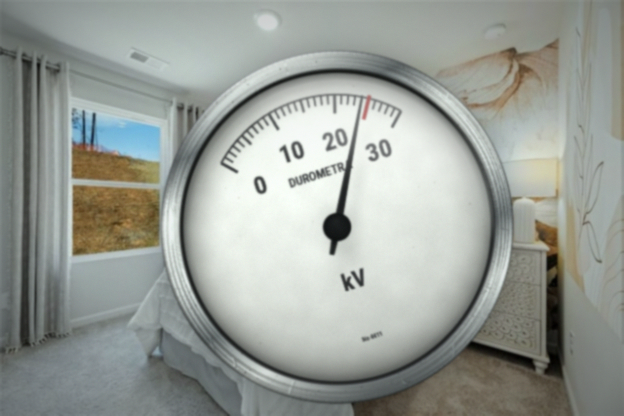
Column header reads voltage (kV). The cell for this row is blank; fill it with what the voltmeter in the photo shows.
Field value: 24 kV
